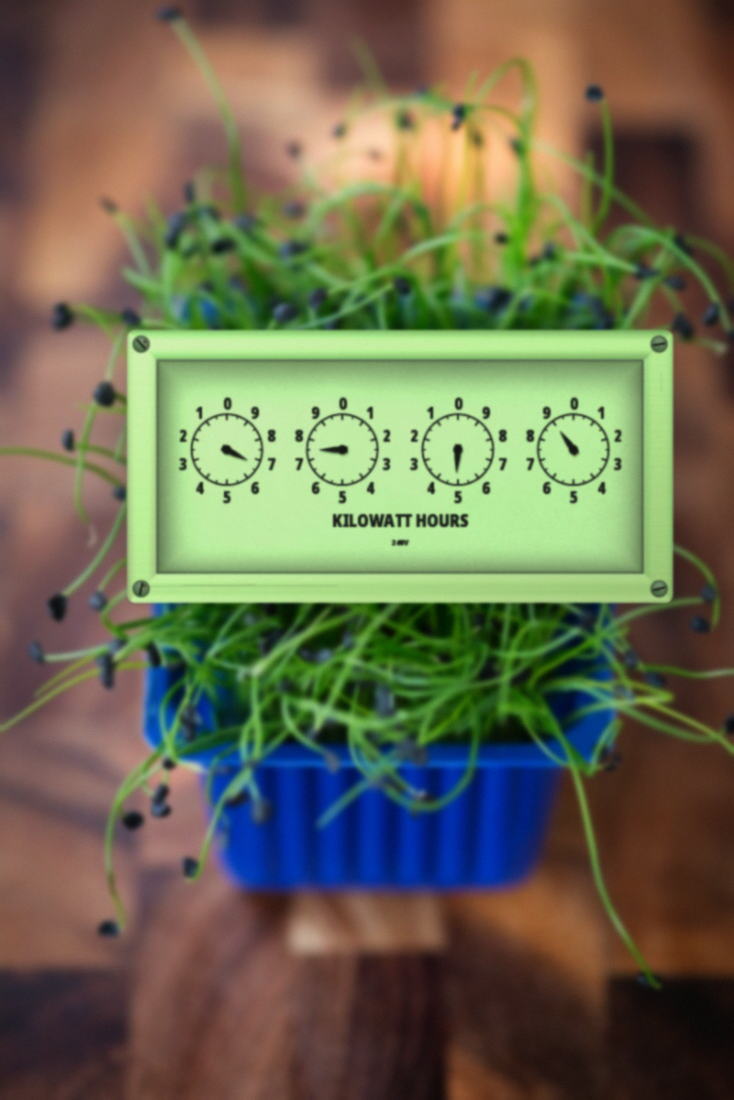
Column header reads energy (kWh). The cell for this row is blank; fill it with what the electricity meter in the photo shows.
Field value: 6749 kWh
